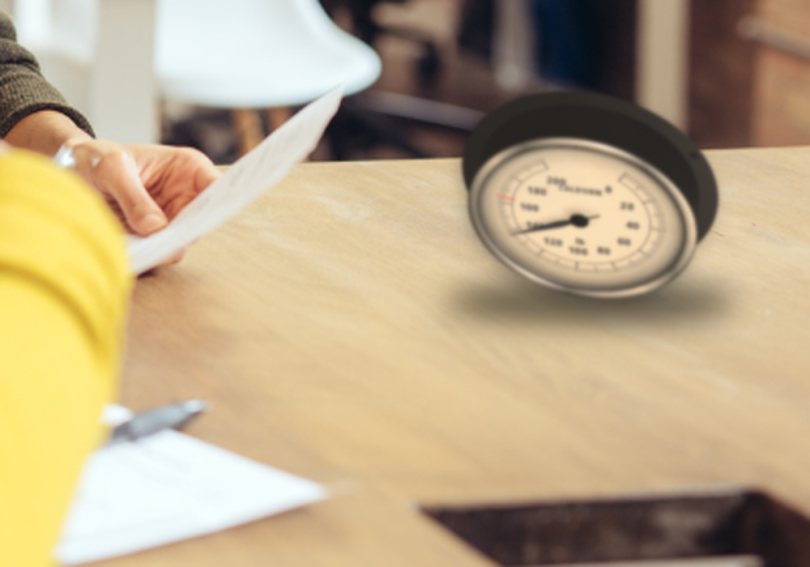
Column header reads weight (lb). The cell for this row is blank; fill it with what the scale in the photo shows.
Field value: 140 lb
